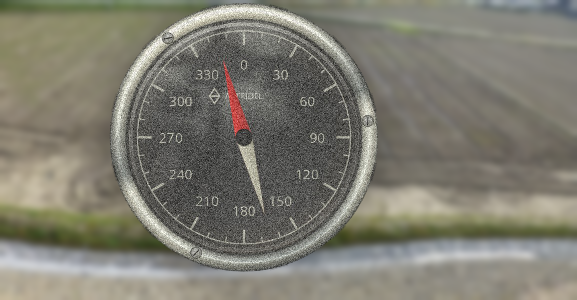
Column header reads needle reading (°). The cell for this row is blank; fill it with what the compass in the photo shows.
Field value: 345 °
